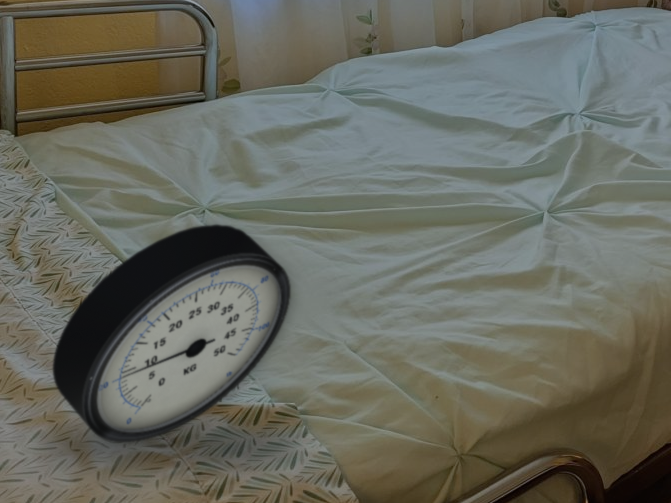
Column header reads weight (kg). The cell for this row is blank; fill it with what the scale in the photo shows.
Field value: 10 kg
